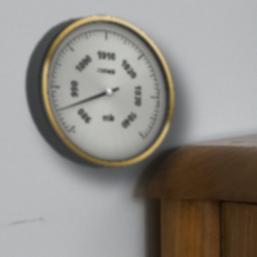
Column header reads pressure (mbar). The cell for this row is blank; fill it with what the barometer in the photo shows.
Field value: 985 mbar
